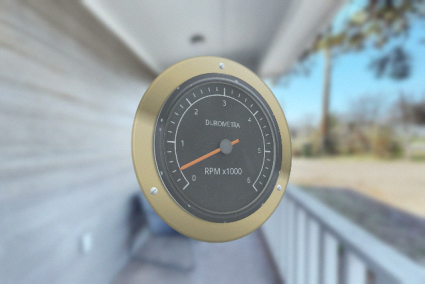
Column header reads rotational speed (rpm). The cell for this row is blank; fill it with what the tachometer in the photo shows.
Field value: 400 rpm
